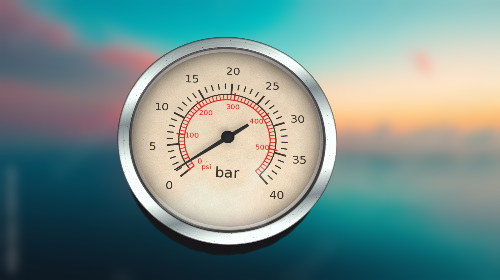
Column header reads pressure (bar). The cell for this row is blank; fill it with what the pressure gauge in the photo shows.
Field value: 1 bar
